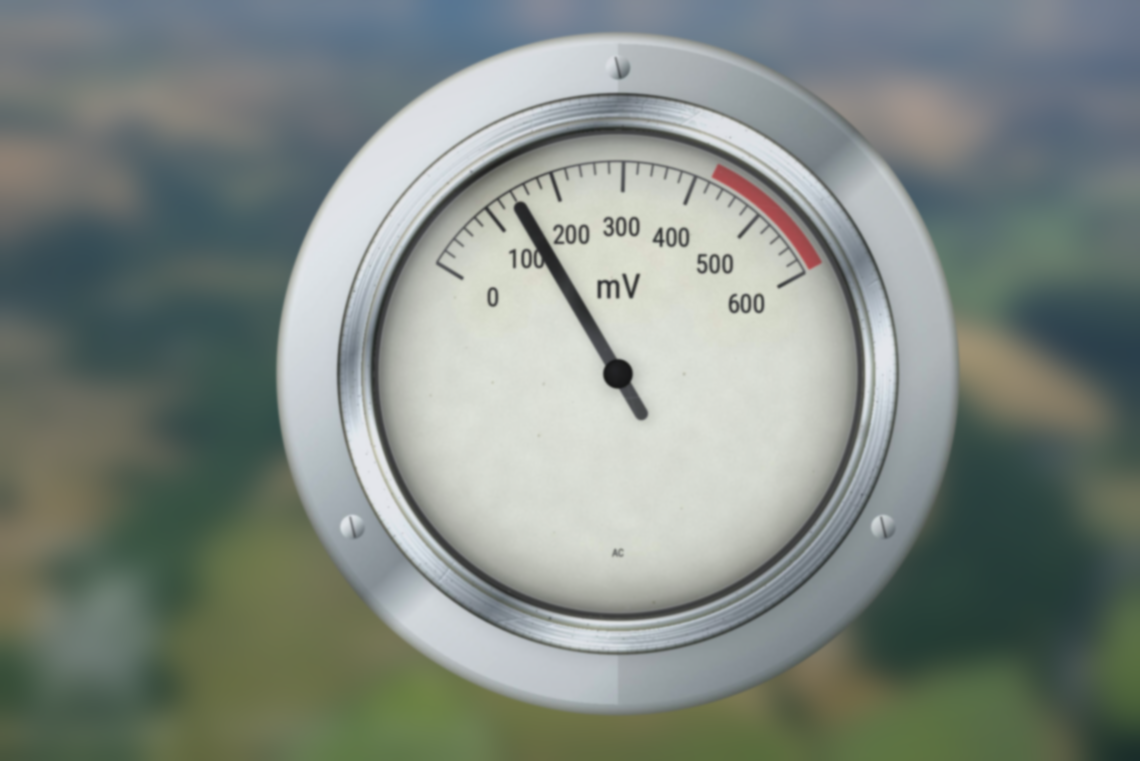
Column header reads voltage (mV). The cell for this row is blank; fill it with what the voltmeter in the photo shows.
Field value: 140 mV
